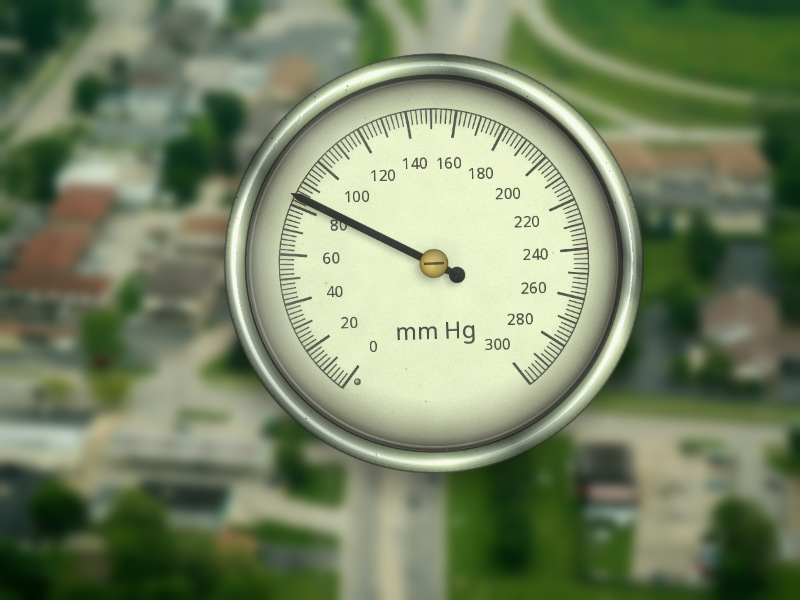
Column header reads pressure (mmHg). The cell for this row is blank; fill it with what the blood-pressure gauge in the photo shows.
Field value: 84 mmHg
